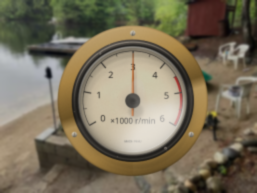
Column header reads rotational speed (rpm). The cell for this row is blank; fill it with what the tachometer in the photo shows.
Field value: 3000 rpm
